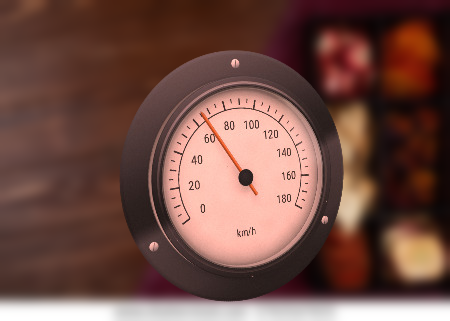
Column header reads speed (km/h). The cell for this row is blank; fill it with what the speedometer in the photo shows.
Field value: 65 km/h
